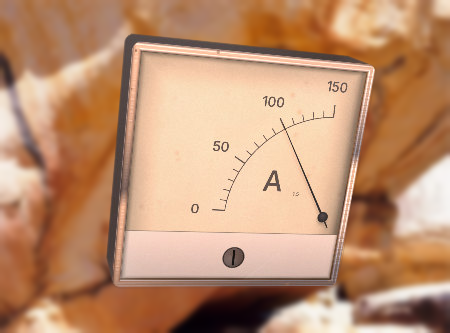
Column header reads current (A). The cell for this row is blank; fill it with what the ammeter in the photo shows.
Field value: 100 A
